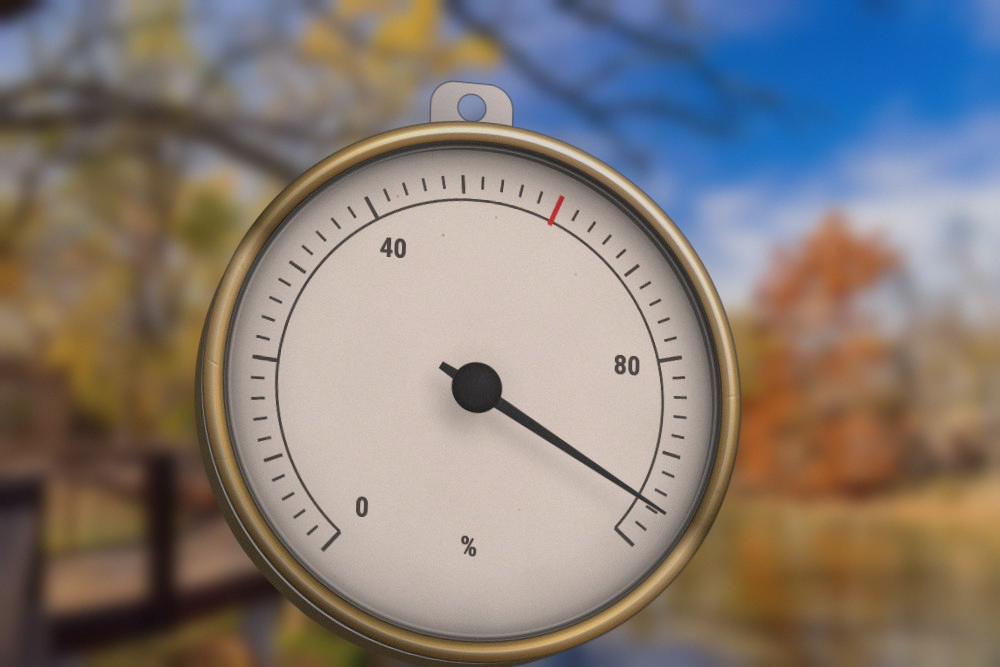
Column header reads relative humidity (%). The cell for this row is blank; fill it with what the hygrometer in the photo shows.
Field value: 96 %
